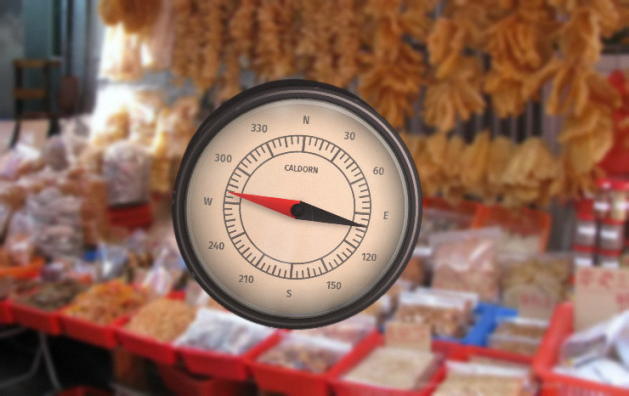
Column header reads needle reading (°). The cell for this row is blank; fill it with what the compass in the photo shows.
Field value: 280 °
